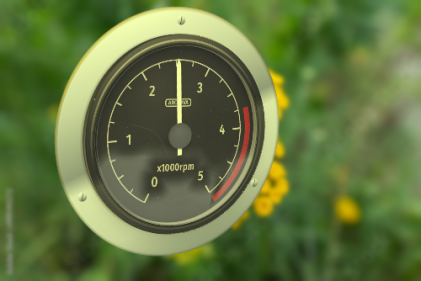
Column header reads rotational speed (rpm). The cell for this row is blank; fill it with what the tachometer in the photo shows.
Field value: 2500 rpm
